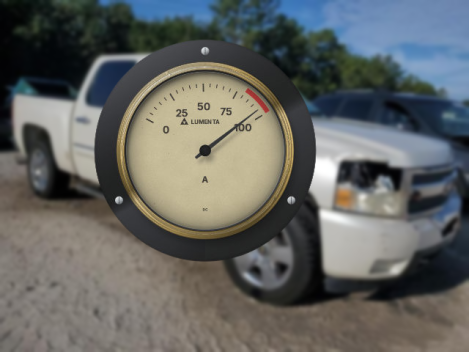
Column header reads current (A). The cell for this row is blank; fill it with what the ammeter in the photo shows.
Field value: 95 A
